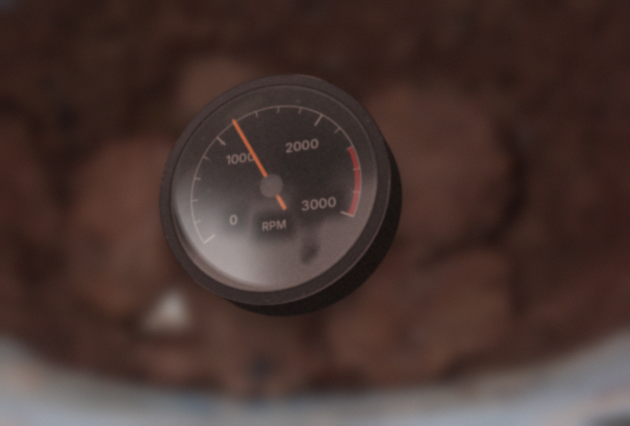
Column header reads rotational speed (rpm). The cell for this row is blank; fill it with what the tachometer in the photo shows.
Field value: 1200 rpm
